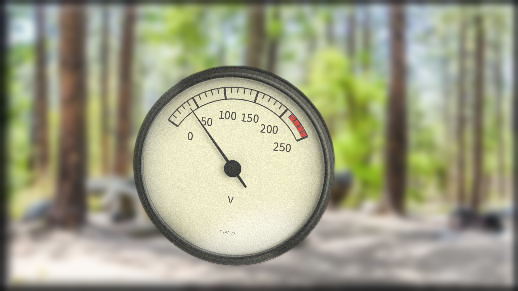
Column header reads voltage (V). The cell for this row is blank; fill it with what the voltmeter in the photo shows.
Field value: 40 V
